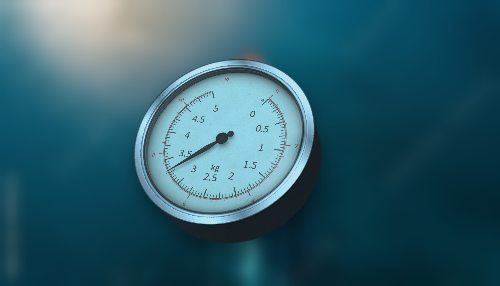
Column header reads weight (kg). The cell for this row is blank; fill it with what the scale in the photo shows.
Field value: 3.25 kg
